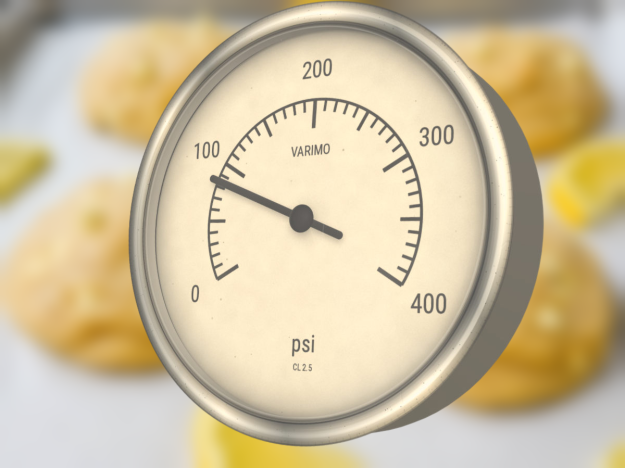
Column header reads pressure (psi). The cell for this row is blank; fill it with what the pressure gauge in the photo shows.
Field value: 85 psi
